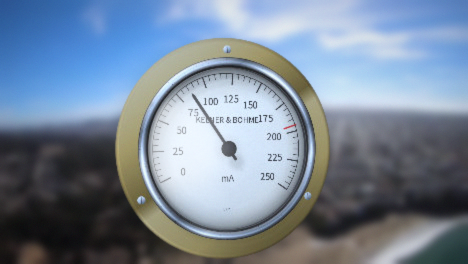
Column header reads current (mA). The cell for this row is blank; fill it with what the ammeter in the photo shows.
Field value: 85 mA
